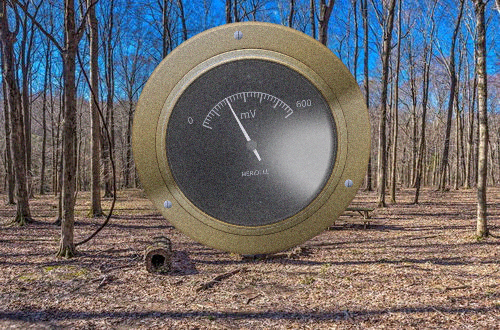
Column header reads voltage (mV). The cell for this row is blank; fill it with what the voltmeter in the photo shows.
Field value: 200 mV
